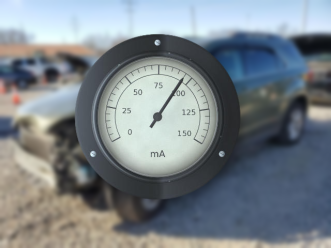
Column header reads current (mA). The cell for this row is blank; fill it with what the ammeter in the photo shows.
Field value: 95 mA
